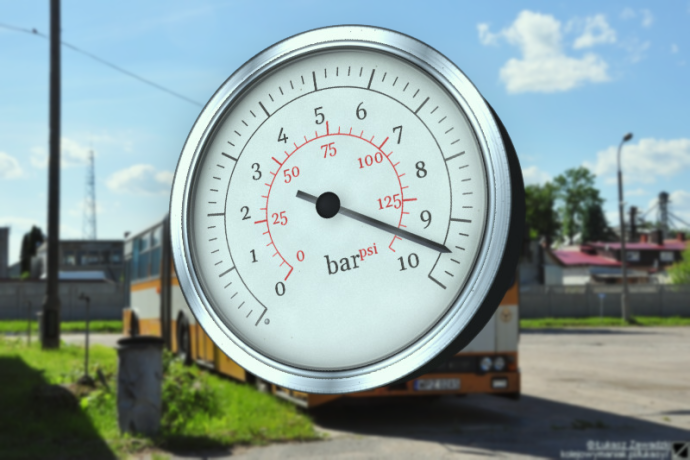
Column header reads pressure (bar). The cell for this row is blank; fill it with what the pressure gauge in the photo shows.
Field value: 9.5 bar
